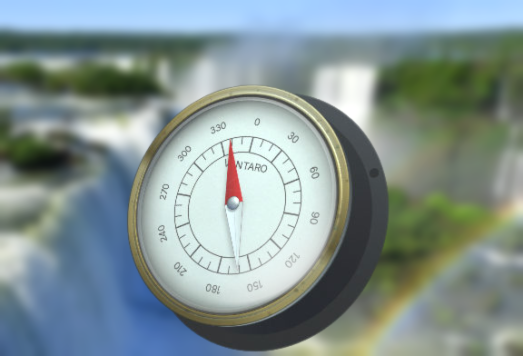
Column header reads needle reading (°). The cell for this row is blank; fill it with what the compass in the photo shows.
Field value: 340 °
